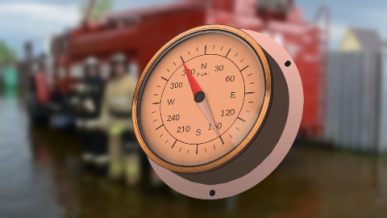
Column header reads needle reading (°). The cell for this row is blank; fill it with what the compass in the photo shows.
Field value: 330 °
